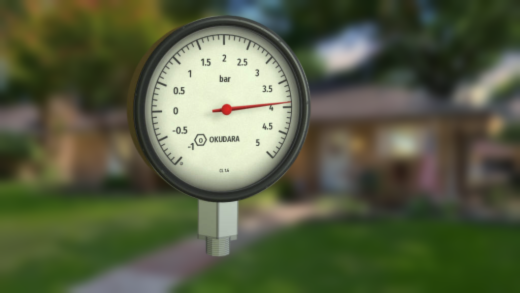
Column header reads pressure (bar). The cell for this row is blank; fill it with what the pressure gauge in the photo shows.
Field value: 3.9 bar
